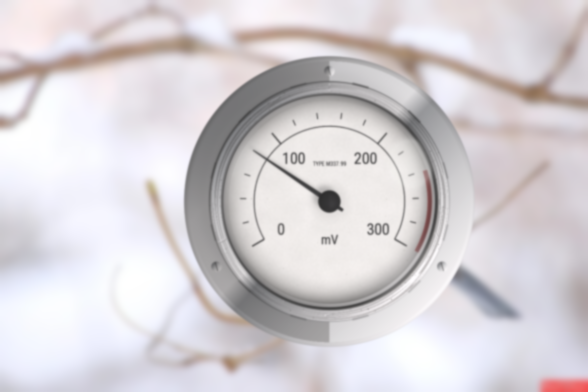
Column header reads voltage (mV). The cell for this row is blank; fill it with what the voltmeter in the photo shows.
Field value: 80 mV
